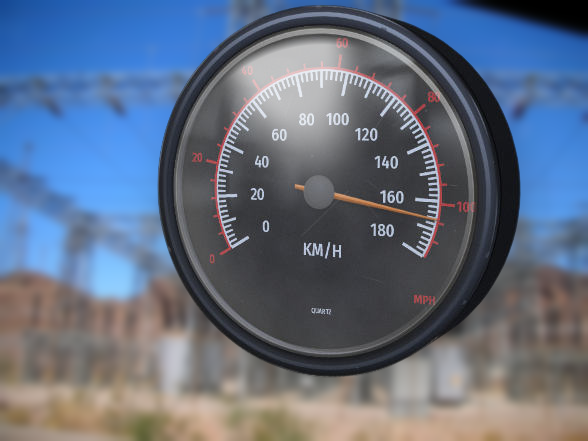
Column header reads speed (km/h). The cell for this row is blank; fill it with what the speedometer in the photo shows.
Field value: 166 km/h
